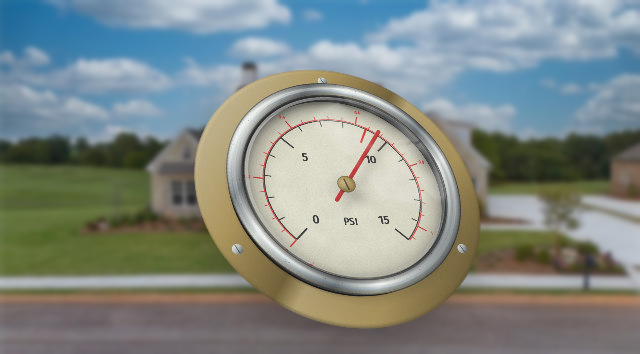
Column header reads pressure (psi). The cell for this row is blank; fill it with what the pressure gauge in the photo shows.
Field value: 9.5 psi
